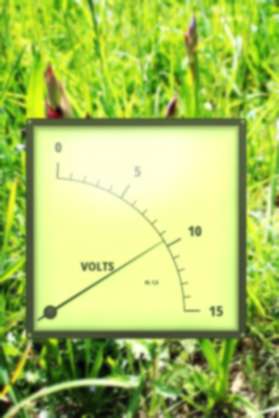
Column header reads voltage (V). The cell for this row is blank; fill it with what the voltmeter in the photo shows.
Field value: 9.5 V
